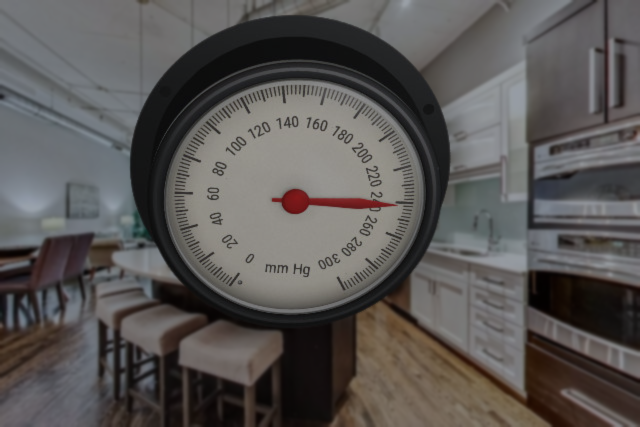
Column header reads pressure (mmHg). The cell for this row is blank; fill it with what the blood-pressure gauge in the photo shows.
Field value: 240 mmHg
